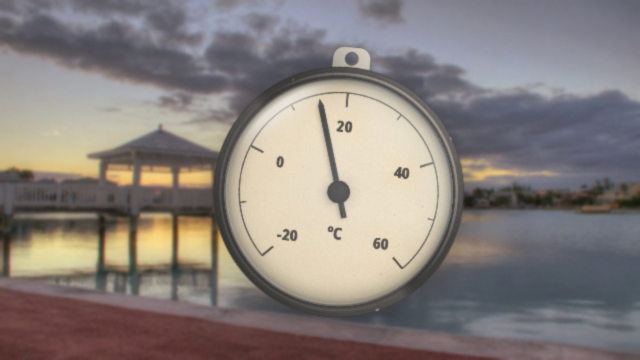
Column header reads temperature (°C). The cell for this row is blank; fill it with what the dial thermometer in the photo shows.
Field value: 15 °C
